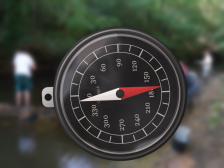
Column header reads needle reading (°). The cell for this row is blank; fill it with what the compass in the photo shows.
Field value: 172.5 °
